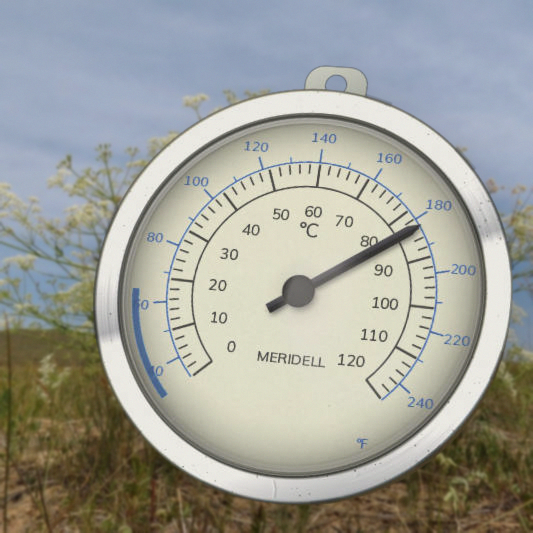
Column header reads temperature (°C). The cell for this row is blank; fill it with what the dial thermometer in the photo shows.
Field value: 84 °C
